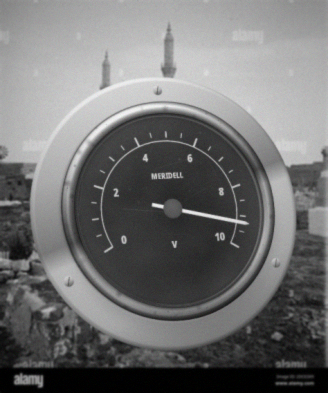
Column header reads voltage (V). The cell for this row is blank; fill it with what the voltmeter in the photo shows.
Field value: 9.25 V
